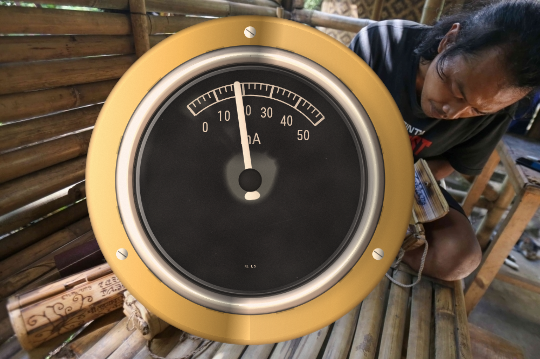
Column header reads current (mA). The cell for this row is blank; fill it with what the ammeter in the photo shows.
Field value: 18 mA
